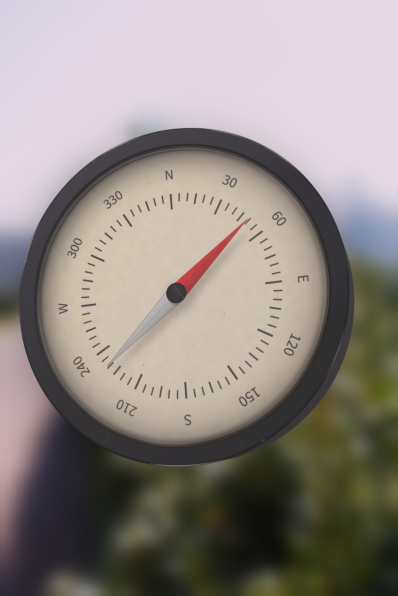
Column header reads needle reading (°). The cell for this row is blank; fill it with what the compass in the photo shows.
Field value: 50 °
